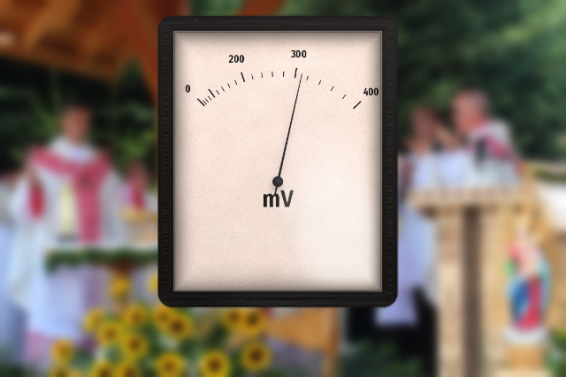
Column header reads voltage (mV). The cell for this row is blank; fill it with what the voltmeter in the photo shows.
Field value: 310 mV
